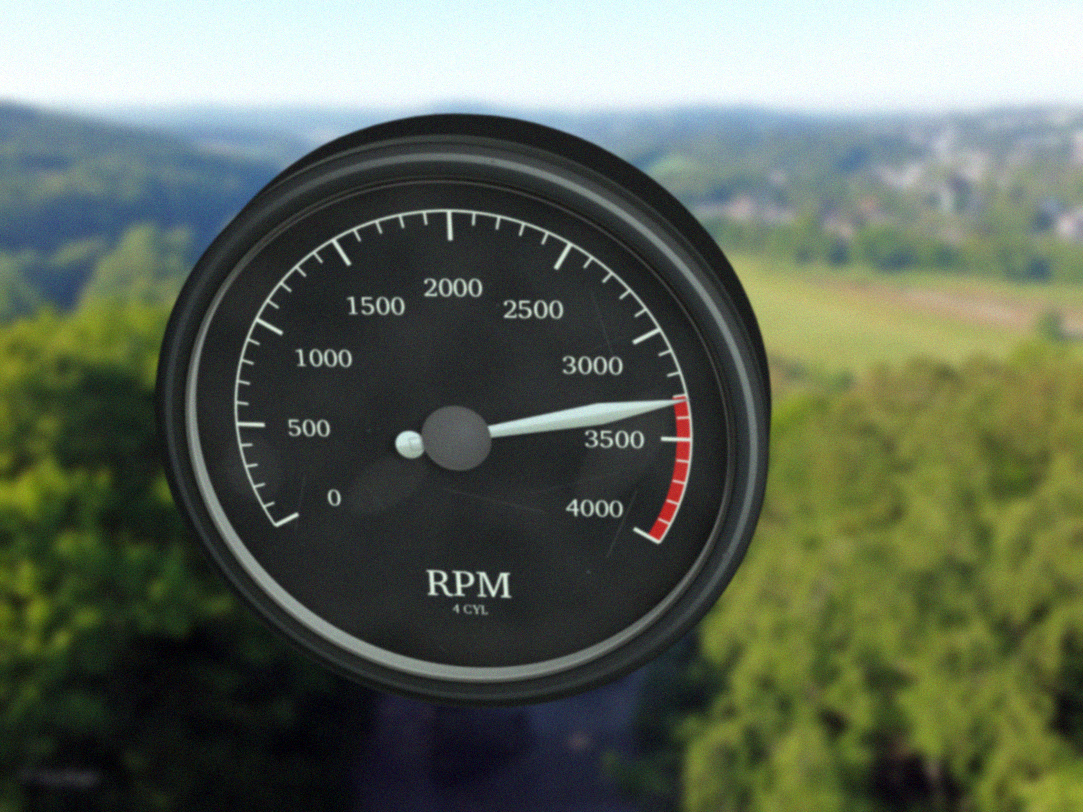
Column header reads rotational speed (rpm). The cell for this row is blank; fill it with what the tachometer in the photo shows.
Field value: 3300 rpm
